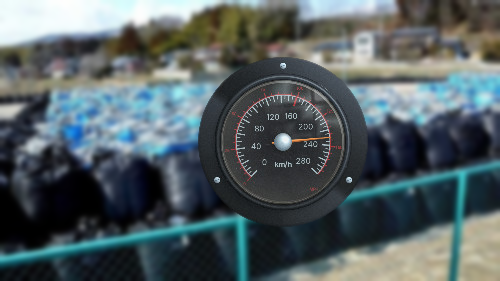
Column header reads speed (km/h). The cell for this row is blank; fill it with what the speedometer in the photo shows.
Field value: 230 km/h
